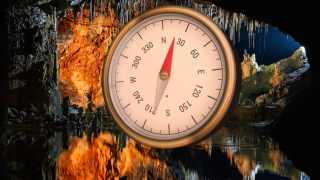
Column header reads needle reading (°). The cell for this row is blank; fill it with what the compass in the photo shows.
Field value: 20 °
